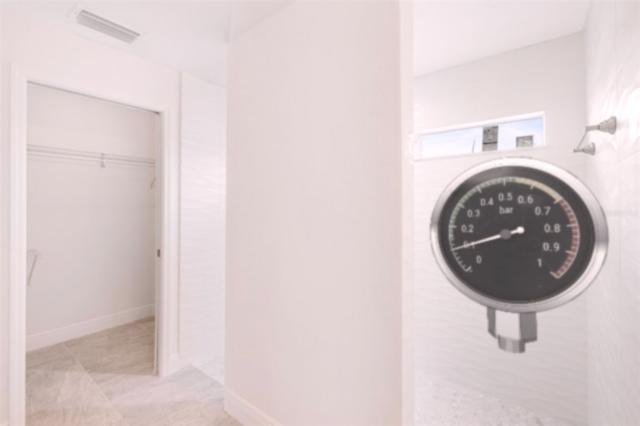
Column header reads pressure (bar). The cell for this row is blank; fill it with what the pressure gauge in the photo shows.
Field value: 0.1 bar
